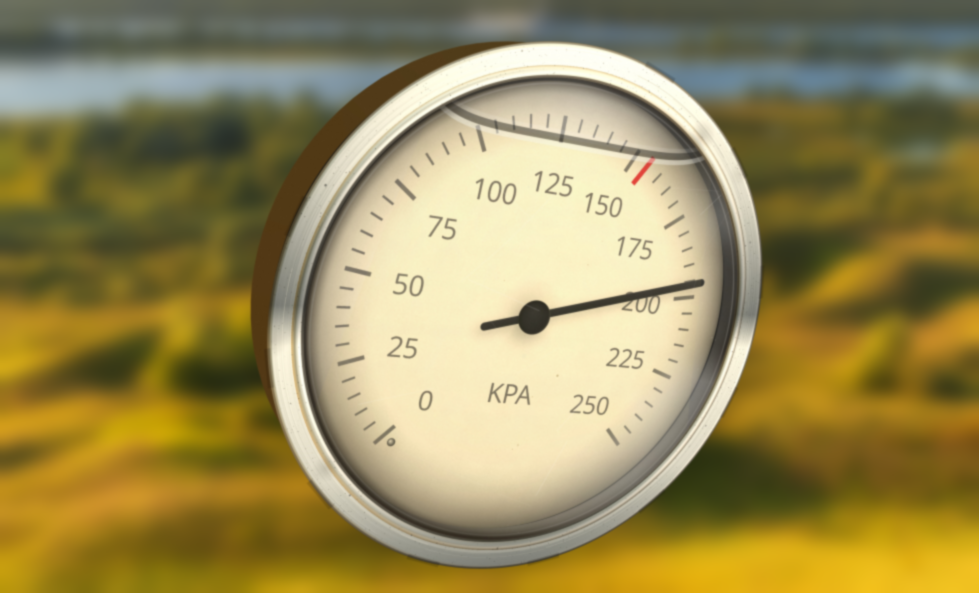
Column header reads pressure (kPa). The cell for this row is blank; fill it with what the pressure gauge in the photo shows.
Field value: 195 kPa
